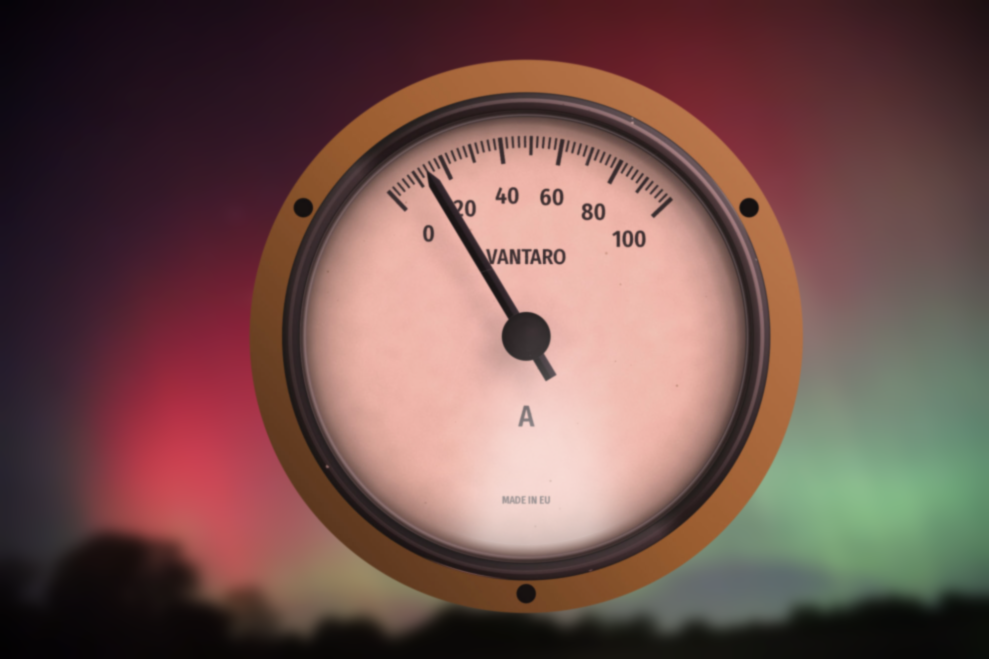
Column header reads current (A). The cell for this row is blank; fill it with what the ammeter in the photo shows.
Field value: 14 A
